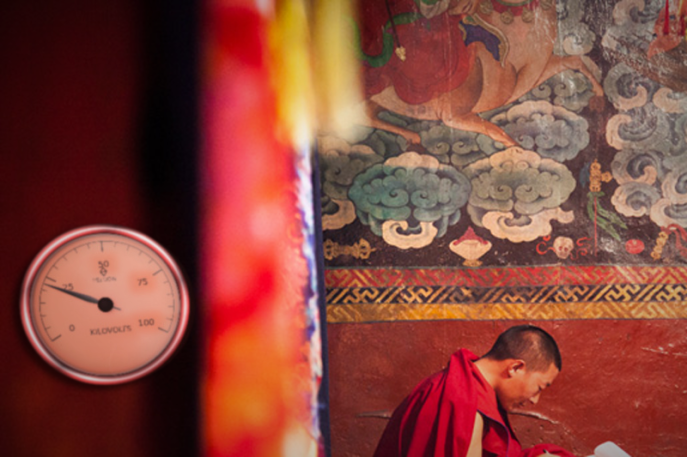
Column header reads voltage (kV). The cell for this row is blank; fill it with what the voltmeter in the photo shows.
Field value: 22.5 kV
